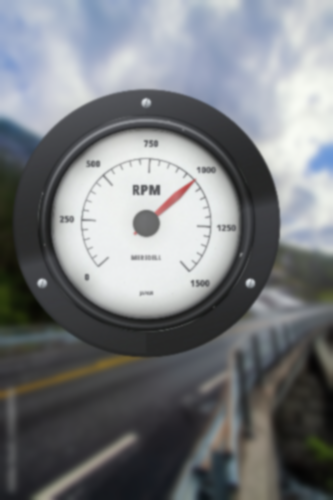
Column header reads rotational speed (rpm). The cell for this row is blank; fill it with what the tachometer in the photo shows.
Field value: 1000 rpm
